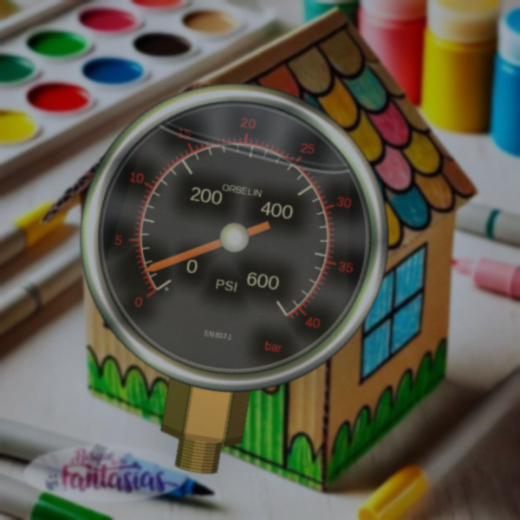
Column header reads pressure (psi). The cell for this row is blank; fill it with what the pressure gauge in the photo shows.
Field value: 30 psi
